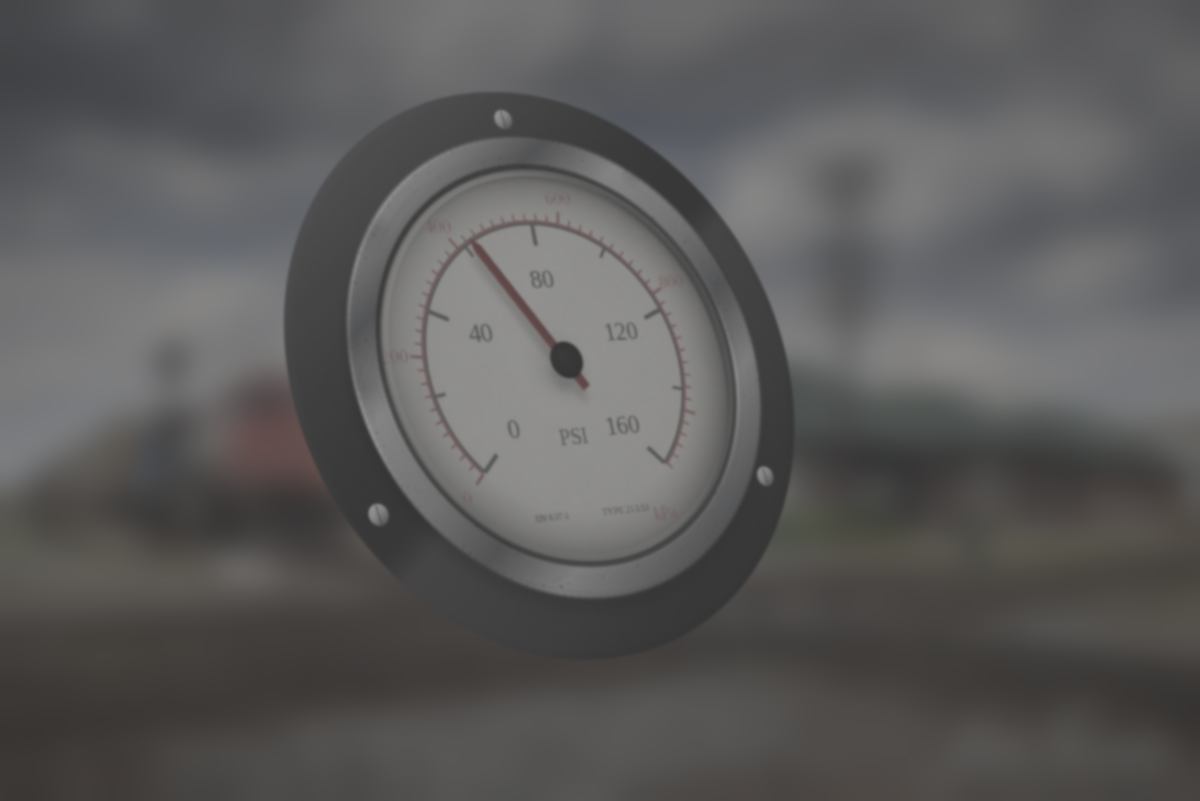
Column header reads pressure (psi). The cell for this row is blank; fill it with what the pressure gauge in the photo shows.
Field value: 60 psi
